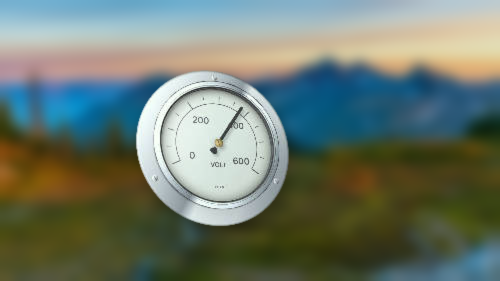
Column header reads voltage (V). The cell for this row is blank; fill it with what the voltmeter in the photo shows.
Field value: 375 V
